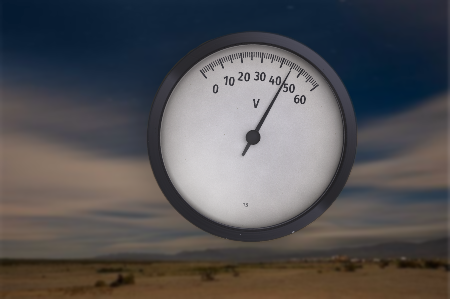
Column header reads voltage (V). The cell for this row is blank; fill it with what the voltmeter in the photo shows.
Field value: 45 V
